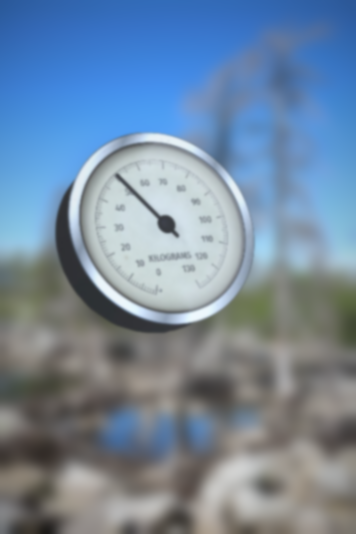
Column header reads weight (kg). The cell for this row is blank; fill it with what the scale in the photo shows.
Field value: 50 kg
